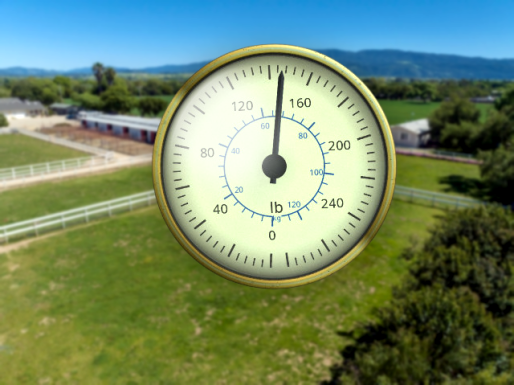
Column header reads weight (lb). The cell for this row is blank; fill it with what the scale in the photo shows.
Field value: 146 lb
